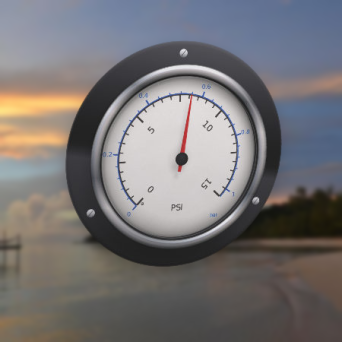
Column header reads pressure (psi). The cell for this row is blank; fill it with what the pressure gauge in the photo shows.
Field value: 8 psi
